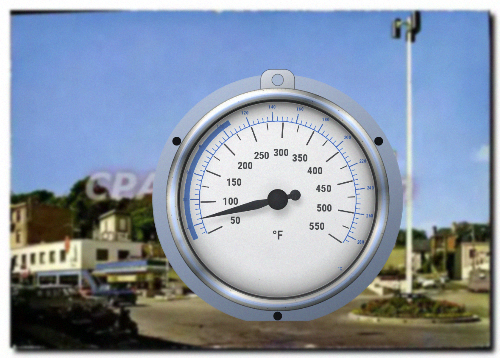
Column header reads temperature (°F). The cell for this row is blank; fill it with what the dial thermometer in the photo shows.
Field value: 75 °F
